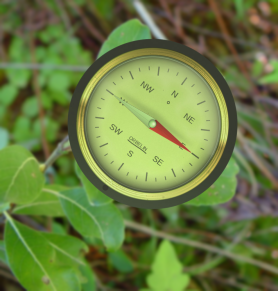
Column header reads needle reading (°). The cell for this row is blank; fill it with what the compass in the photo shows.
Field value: 90 °
